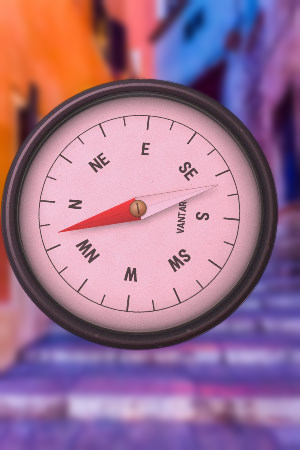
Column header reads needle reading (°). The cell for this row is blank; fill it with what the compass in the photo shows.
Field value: 337.5 °
